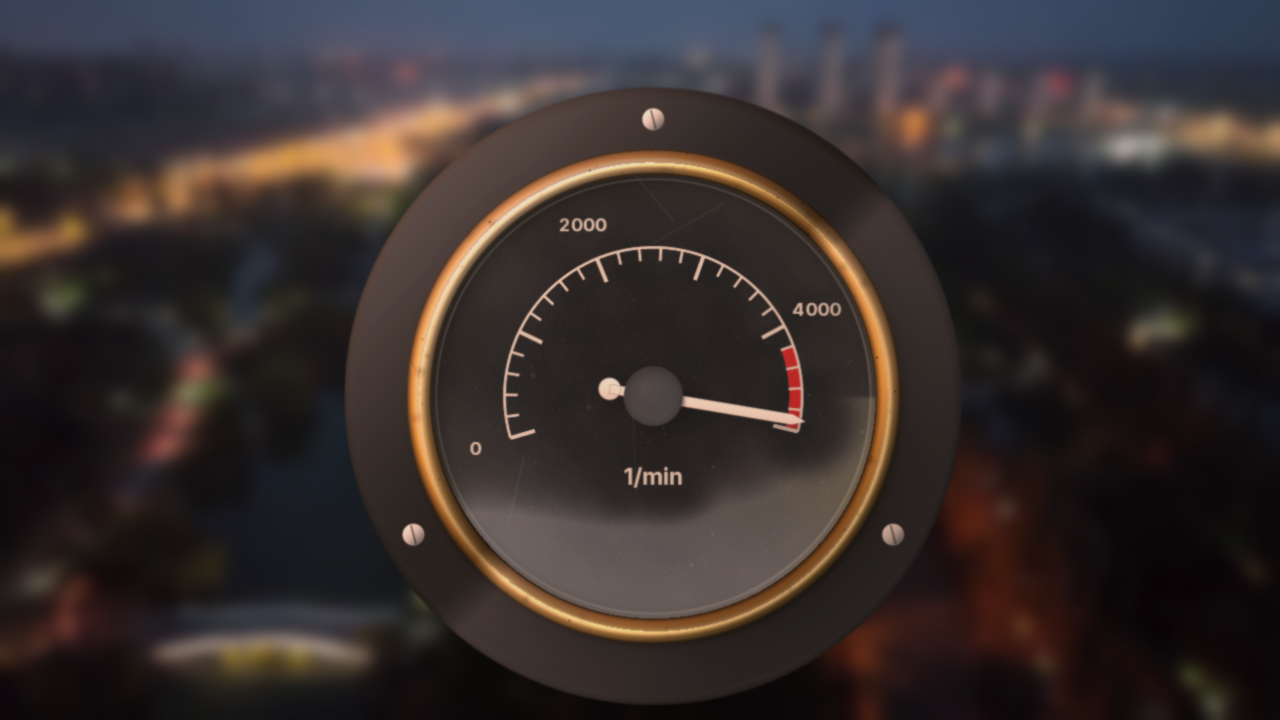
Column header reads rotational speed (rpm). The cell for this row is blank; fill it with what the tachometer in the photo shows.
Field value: 4900 rpm
